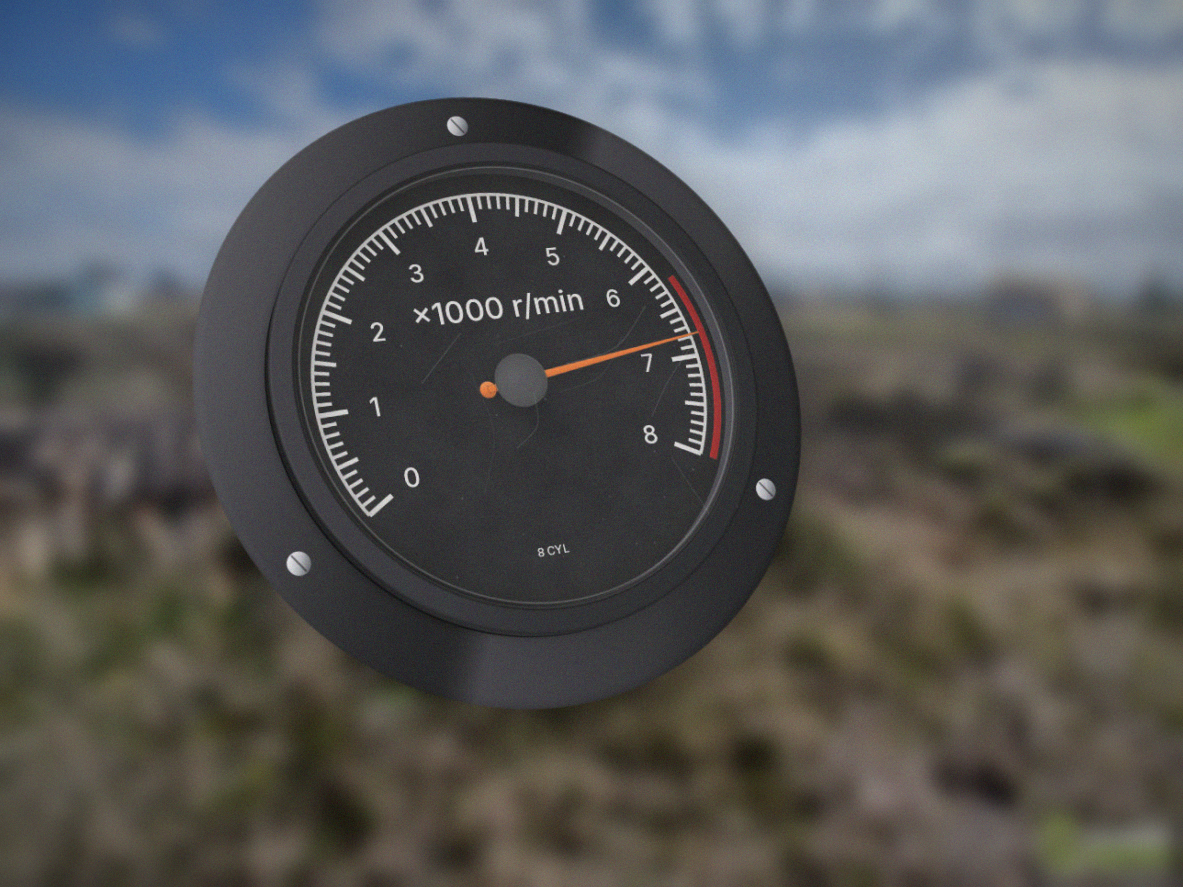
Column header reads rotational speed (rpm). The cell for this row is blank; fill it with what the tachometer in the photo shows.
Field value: 6800 rpm
